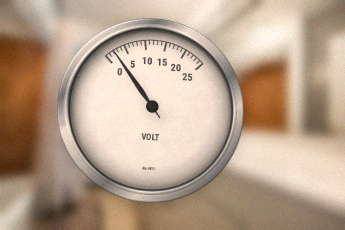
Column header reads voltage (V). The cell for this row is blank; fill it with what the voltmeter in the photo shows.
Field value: 2 V
